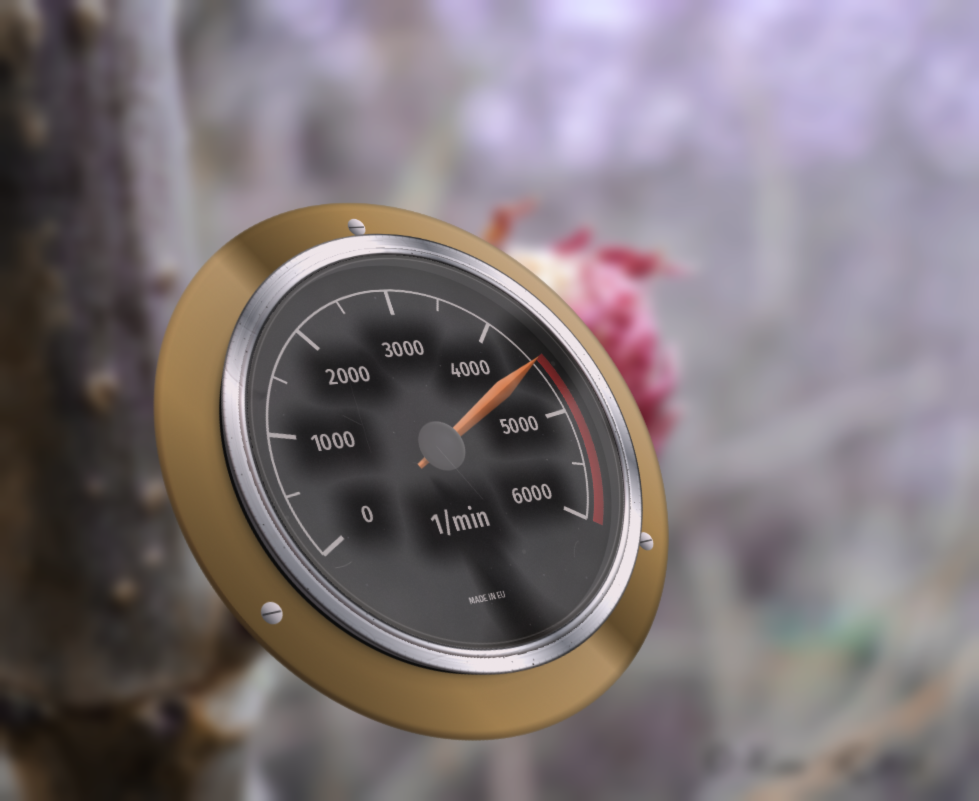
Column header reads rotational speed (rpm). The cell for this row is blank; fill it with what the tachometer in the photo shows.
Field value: 4500 rpm
